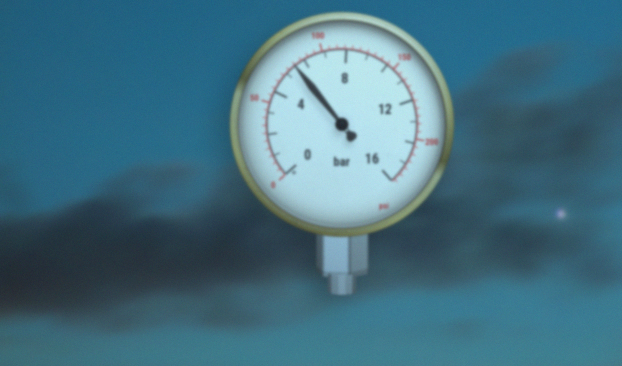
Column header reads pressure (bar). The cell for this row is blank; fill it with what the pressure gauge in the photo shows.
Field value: 5.5 bar
